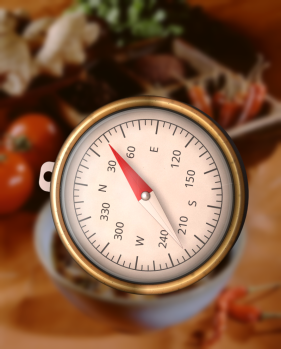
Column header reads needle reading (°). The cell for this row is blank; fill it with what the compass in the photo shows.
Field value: 45 °
